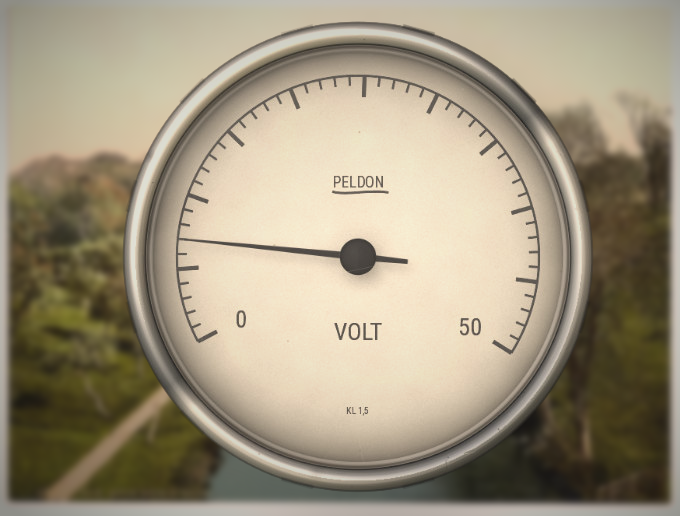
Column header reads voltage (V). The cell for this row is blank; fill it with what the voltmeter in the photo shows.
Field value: 7 V
